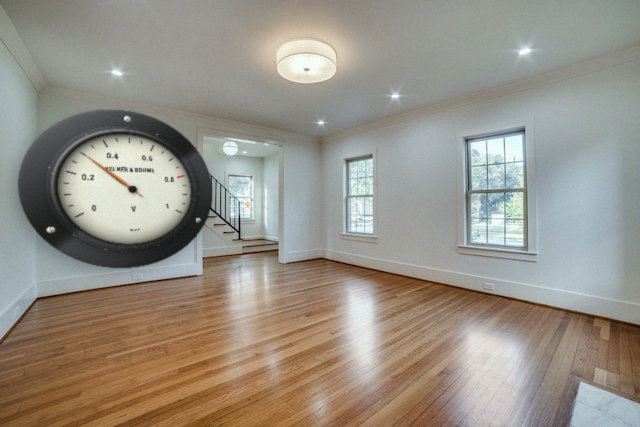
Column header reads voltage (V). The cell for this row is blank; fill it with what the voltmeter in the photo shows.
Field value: 0.3 V
